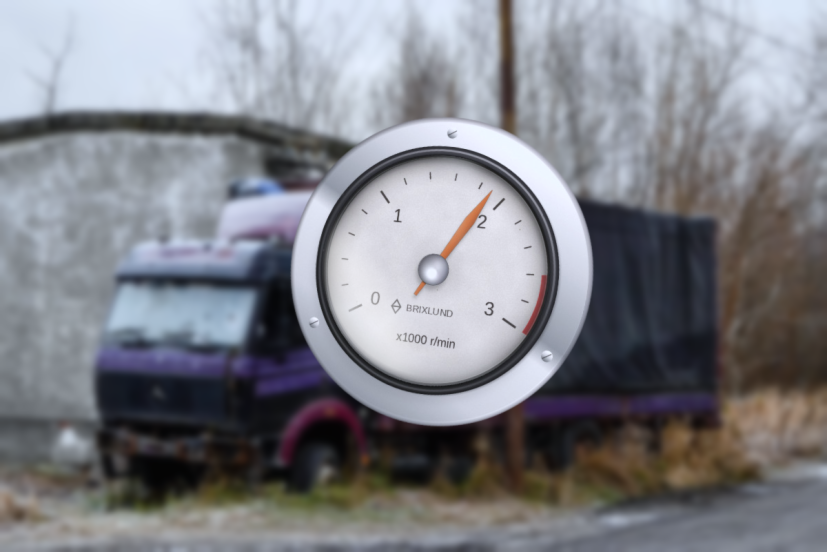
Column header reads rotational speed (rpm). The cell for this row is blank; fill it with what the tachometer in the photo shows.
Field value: 1900 rpm
